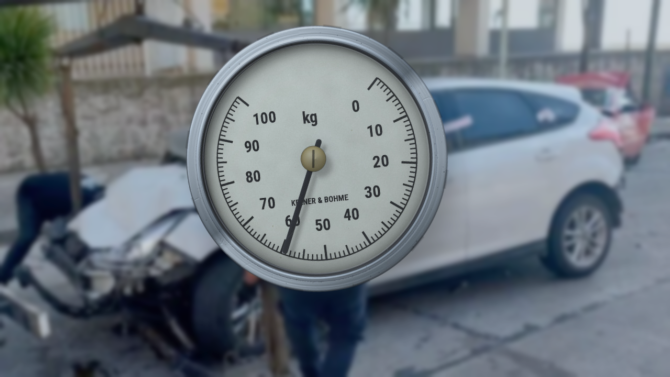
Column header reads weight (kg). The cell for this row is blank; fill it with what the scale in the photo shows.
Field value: 59 kg
